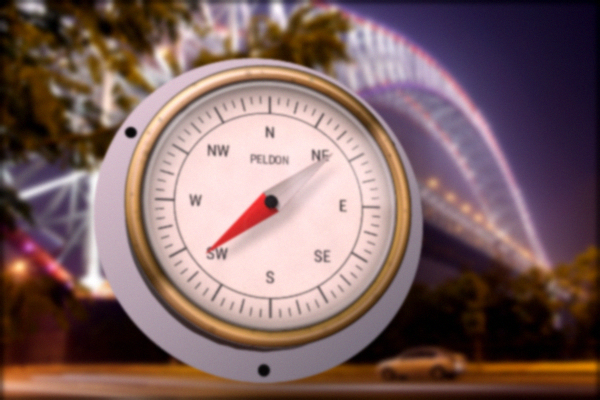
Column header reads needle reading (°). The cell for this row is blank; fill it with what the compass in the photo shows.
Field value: 230 °
